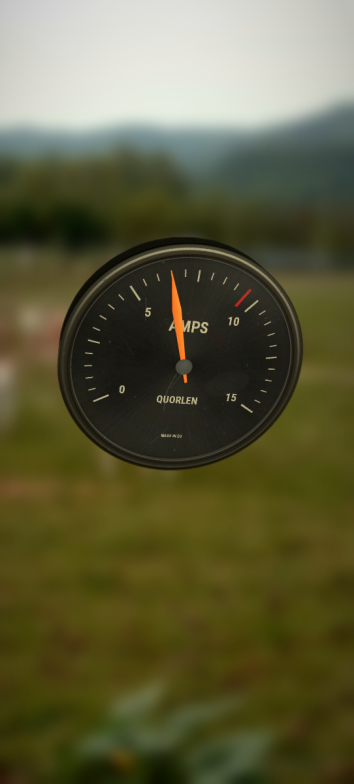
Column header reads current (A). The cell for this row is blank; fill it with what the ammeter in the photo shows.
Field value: 6.5 A
